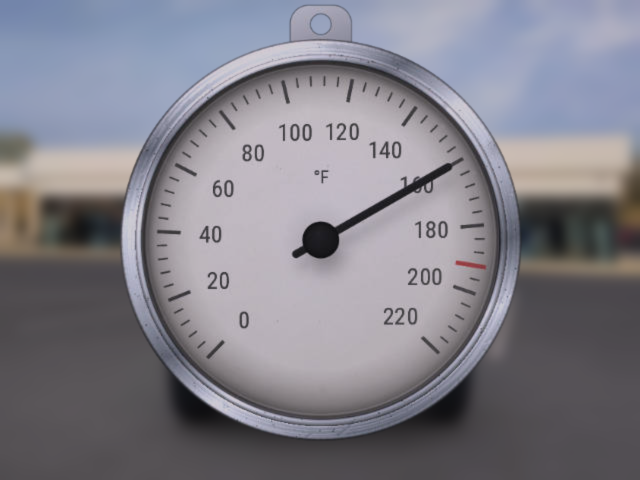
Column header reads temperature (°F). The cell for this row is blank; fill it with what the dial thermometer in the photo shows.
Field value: 160 °F
